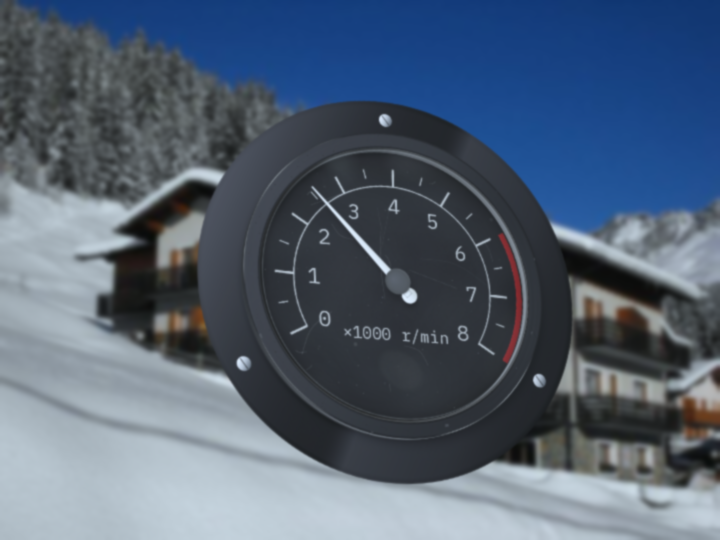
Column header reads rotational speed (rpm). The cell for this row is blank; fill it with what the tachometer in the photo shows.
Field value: 2500 rpm
